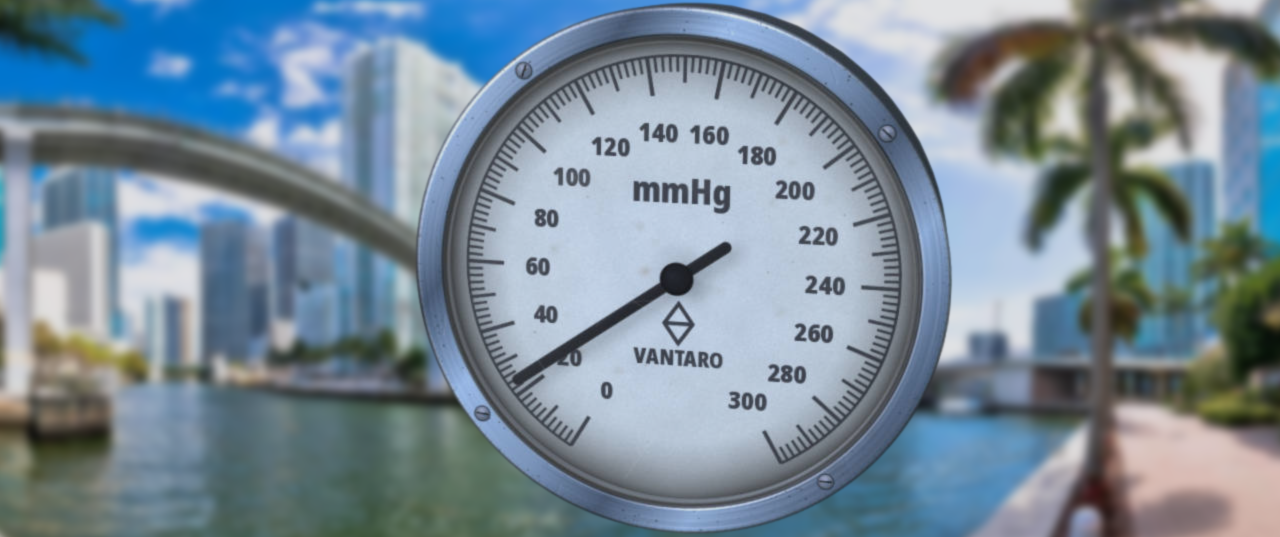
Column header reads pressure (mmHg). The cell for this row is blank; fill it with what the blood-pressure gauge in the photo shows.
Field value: 24 mmHg
